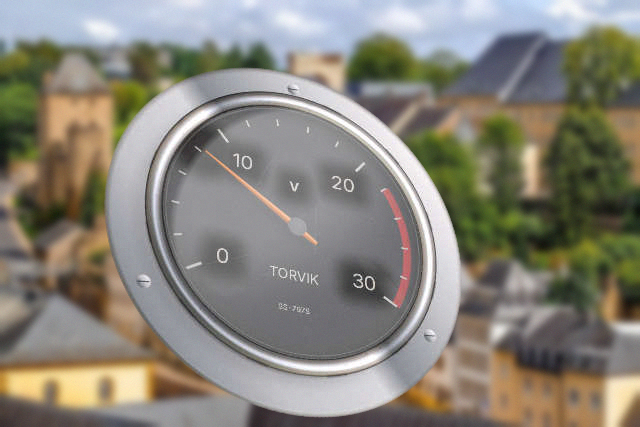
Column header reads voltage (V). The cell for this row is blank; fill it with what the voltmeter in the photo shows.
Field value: 8 V
